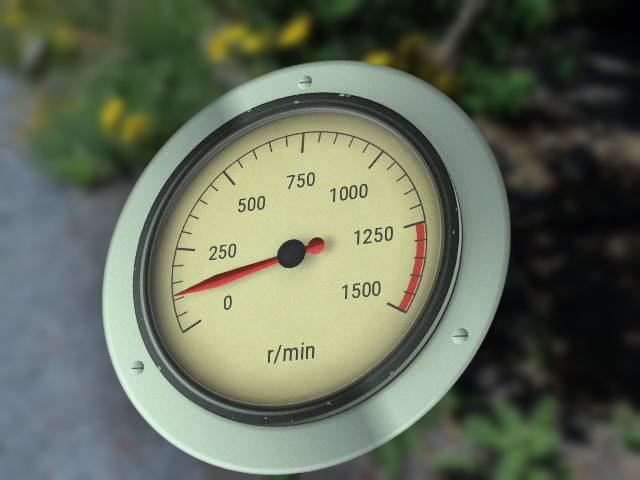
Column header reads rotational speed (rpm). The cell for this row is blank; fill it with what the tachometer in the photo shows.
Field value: 100 rpm
